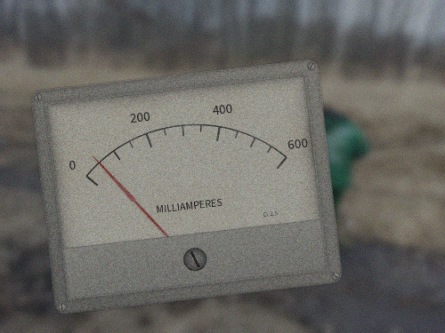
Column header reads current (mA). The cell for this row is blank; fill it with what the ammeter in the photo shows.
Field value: 50 mA
